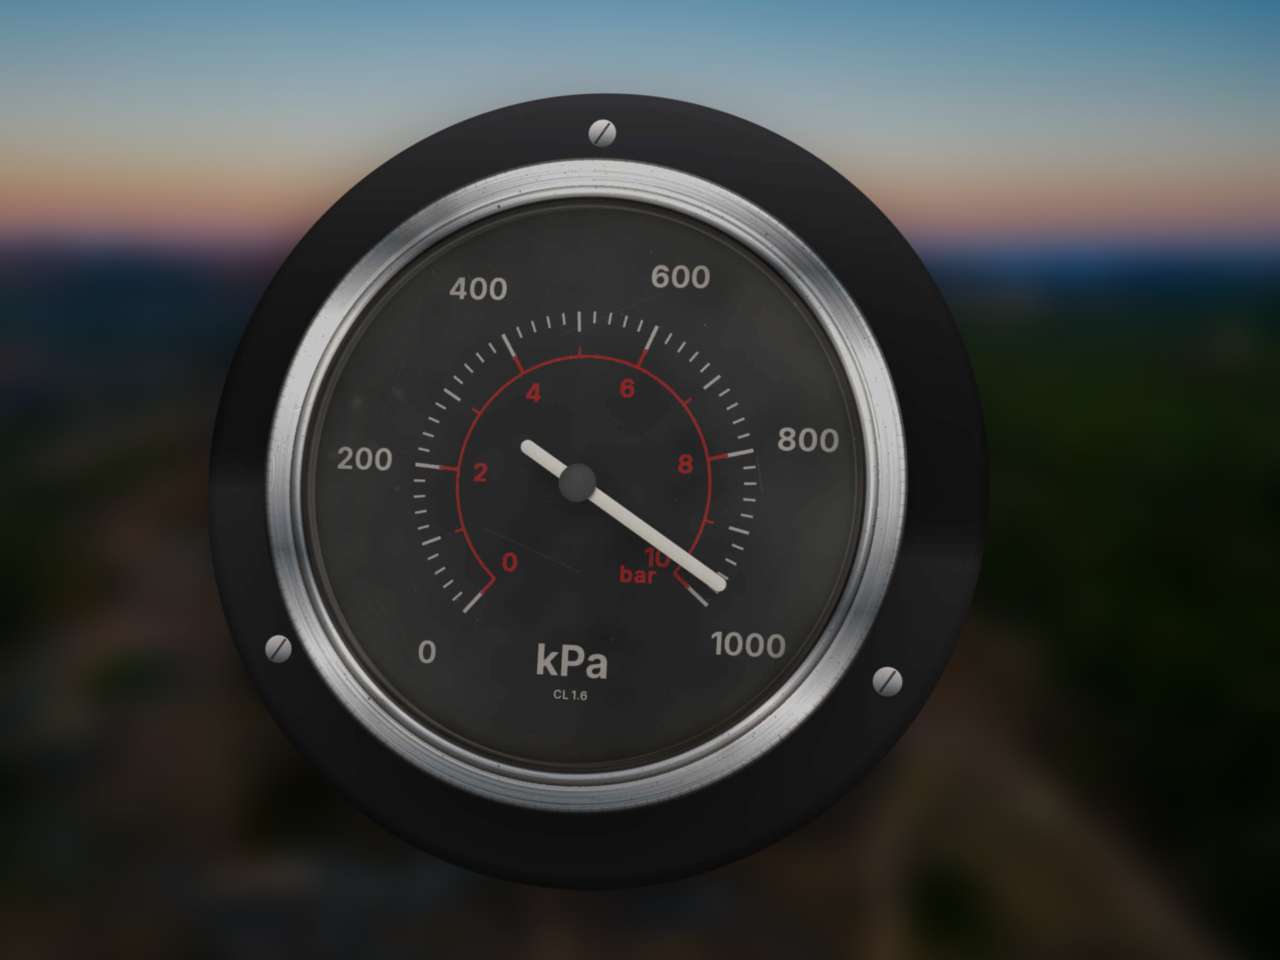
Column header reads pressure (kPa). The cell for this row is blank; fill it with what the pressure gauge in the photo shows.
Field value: 970 kPa
